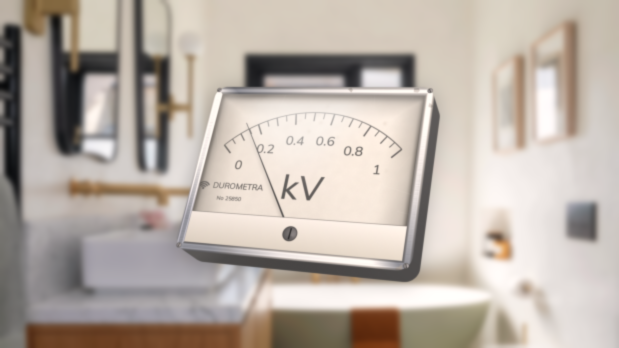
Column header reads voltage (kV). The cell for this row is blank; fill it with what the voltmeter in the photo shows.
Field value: 0.15 kV
